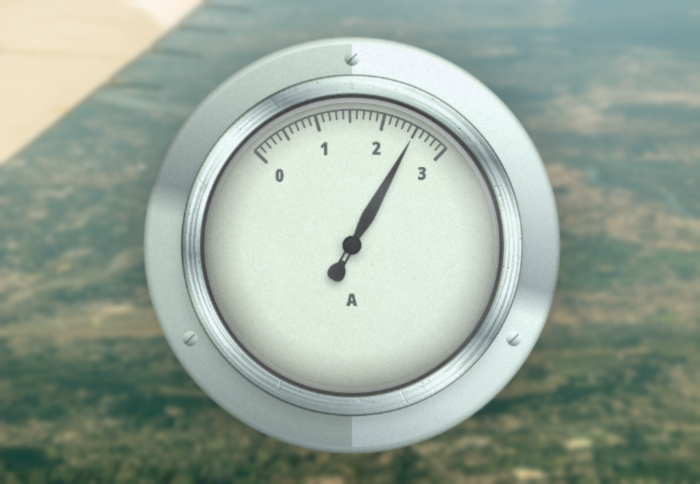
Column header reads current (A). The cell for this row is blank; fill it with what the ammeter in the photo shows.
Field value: 2.5 A
